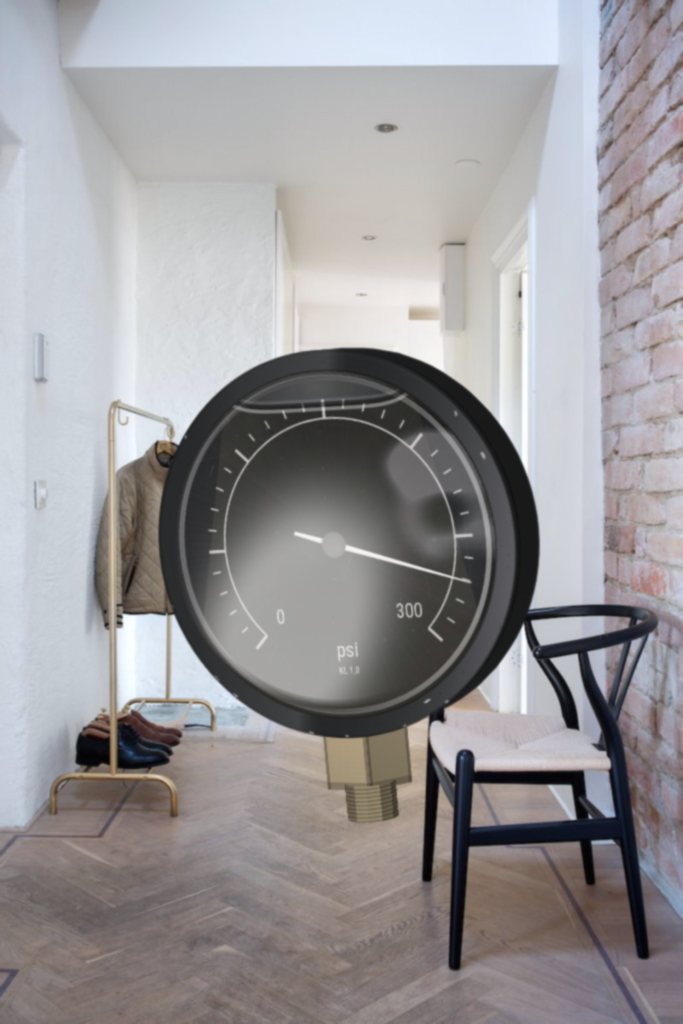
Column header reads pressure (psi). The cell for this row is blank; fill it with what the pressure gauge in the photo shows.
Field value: 270 psi
